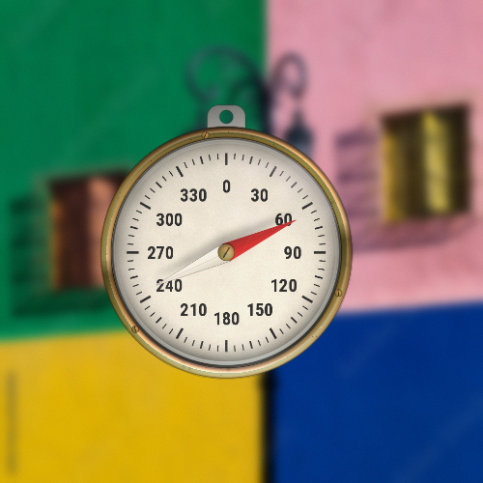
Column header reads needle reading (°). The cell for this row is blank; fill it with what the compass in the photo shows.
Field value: 65 °
